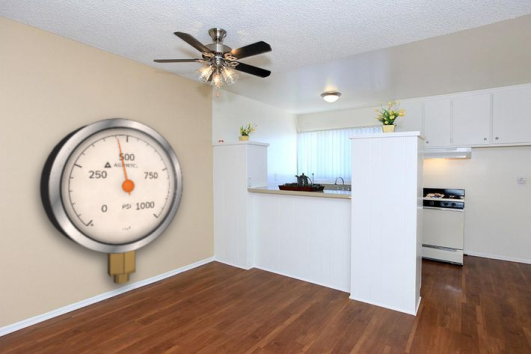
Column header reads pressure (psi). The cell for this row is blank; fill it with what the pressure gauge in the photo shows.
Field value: 450 psi
